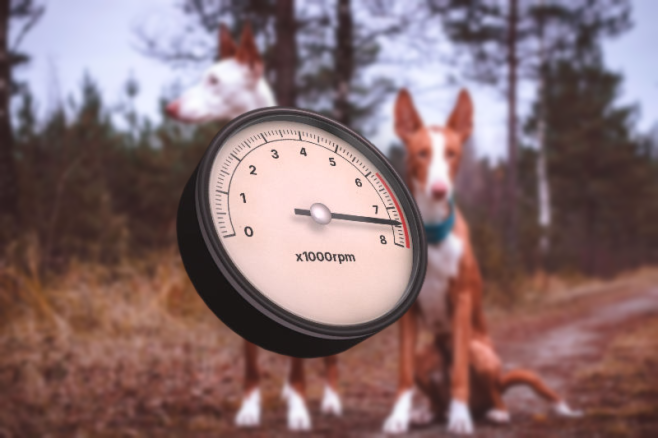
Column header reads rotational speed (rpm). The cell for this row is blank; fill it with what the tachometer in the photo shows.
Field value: 7500 rpm
